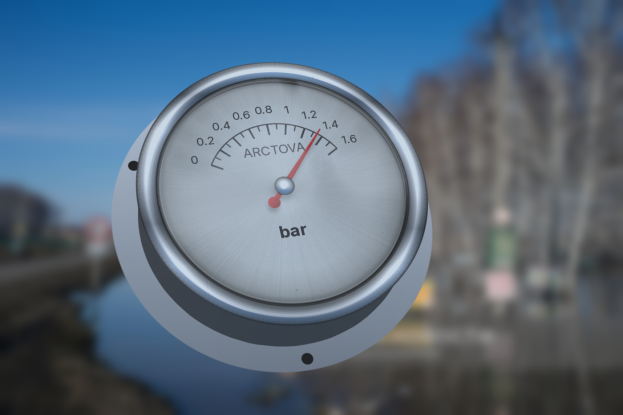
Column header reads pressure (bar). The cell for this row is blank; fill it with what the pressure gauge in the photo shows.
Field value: 1.35 bar
